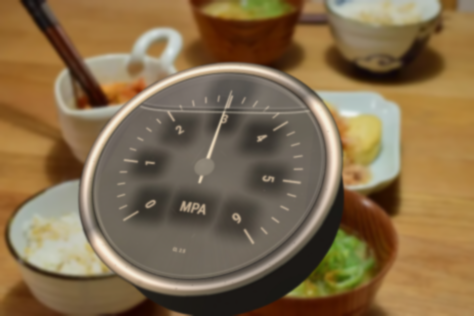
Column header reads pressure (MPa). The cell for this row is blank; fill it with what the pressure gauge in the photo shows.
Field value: 3 MPa
